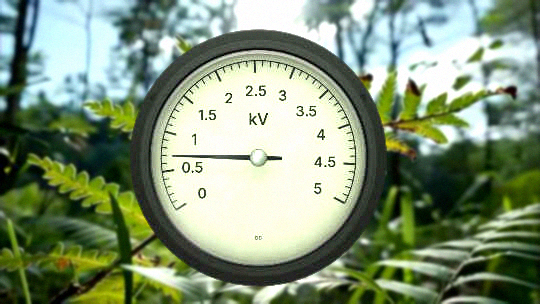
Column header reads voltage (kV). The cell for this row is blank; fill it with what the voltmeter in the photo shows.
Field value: 0.7 kV
